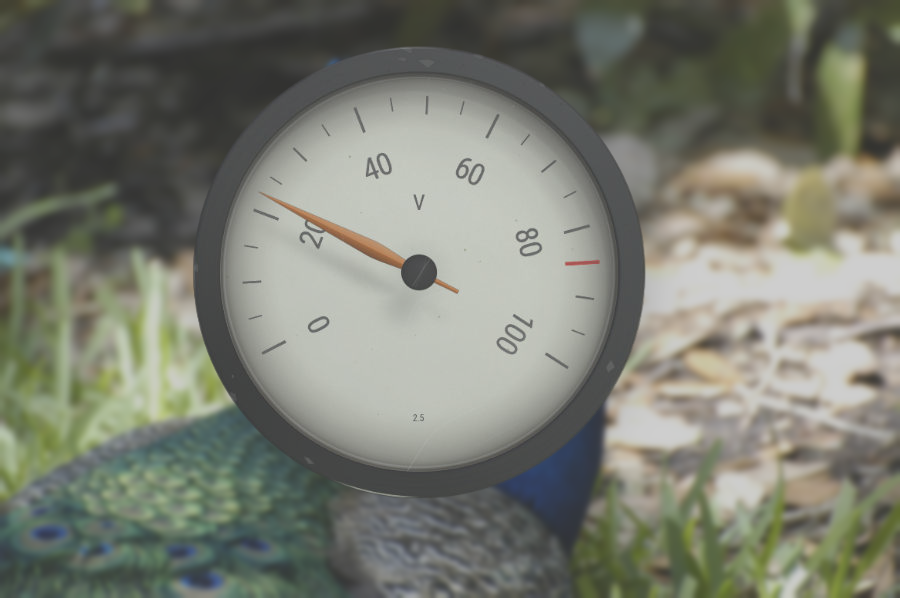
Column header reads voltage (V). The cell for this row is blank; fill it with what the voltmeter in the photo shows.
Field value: 22.5 V
